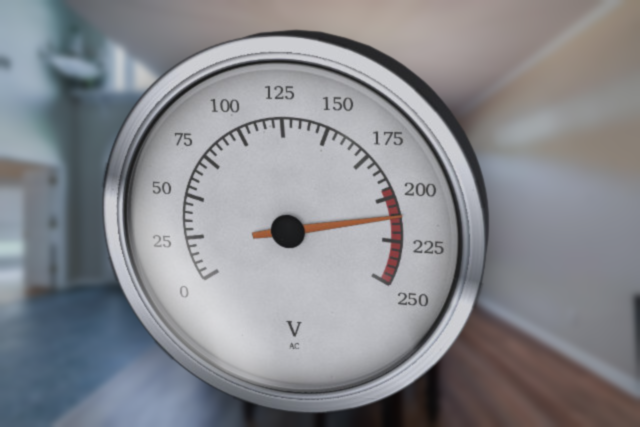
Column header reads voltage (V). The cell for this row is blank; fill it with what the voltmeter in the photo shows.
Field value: 210 V
